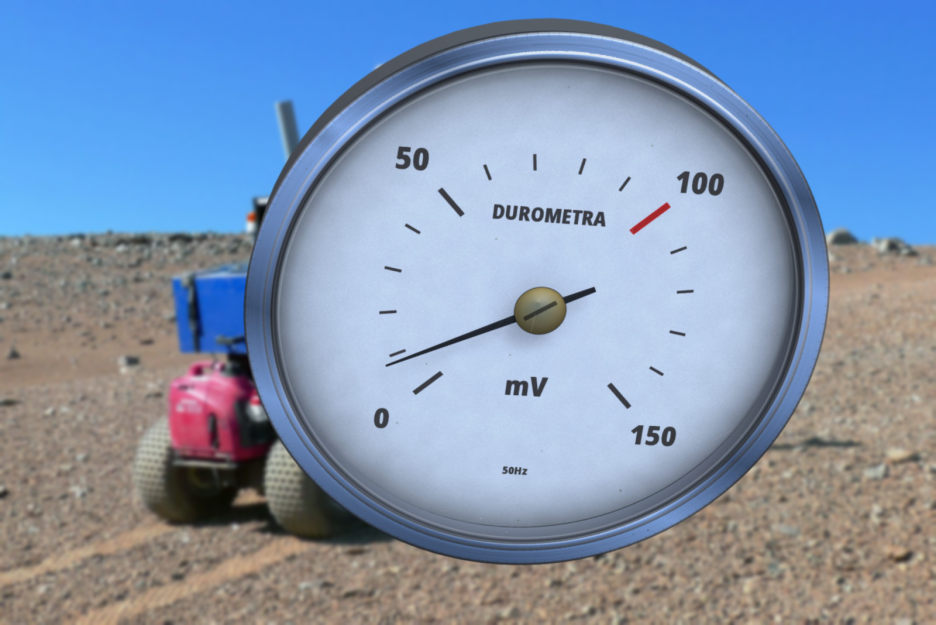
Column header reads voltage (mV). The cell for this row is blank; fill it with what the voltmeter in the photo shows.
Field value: 10 mV
